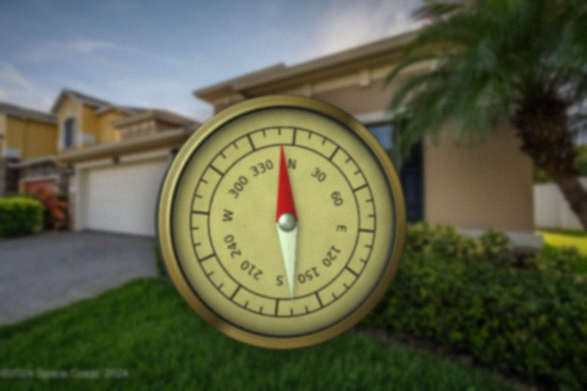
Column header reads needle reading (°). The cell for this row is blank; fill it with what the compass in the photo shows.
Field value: 350 °
